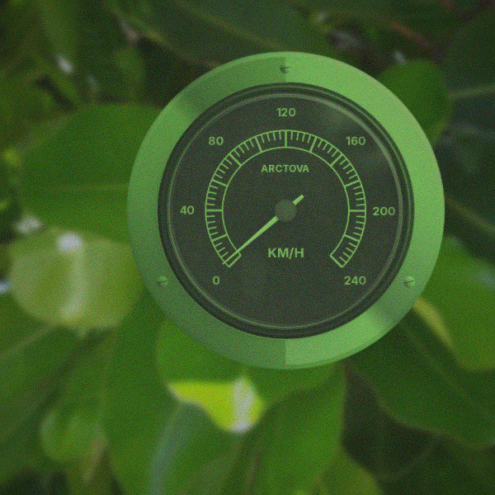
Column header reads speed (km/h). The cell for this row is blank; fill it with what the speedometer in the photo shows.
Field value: 4 km/h
